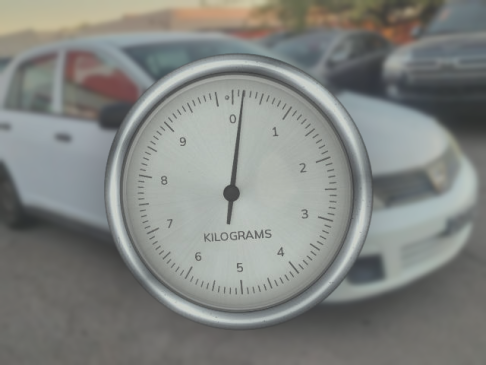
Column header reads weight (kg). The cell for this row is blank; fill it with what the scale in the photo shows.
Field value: 0.2 kg
